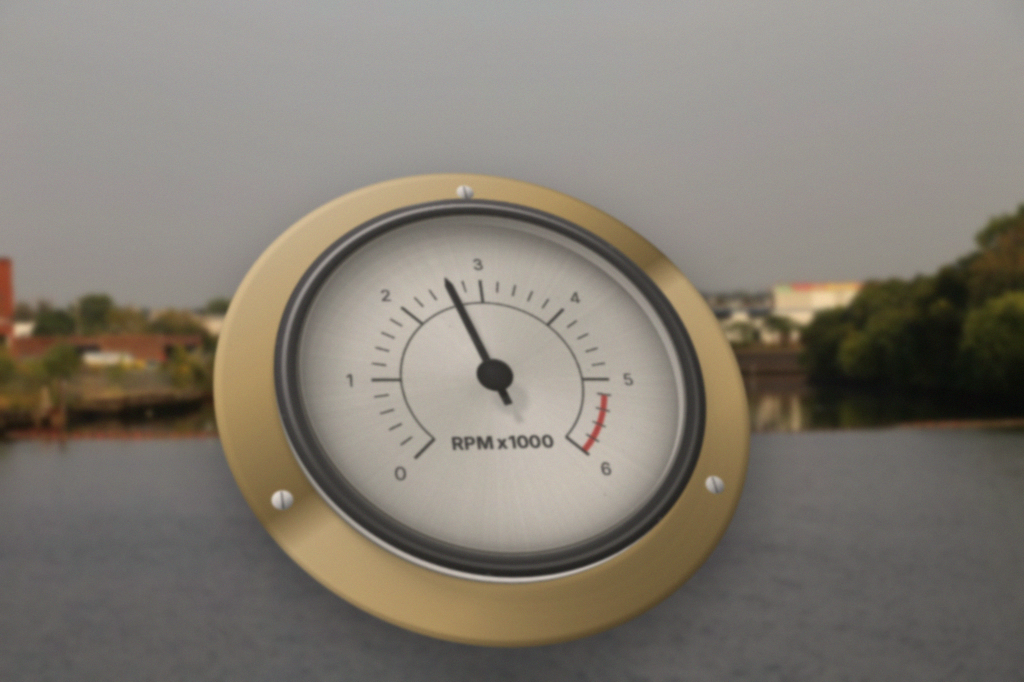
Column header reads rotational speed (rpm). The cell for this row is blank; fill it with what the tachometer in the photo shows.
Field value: 2600 rpm
